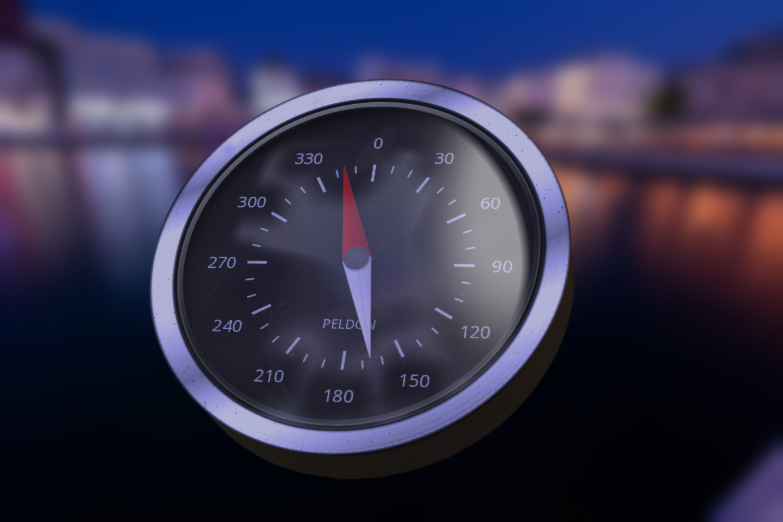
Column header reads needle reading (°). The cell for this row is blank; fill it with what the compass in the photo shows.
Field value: 345 °
